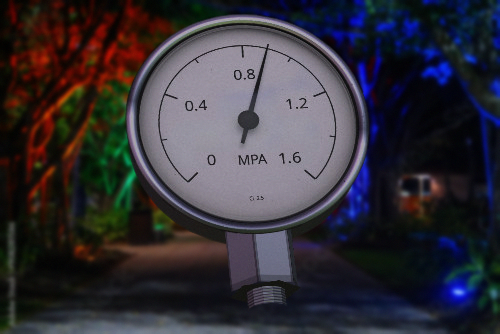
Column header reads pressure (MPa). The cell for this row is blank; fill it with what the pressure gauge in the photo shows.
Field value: 0.9 MPa
